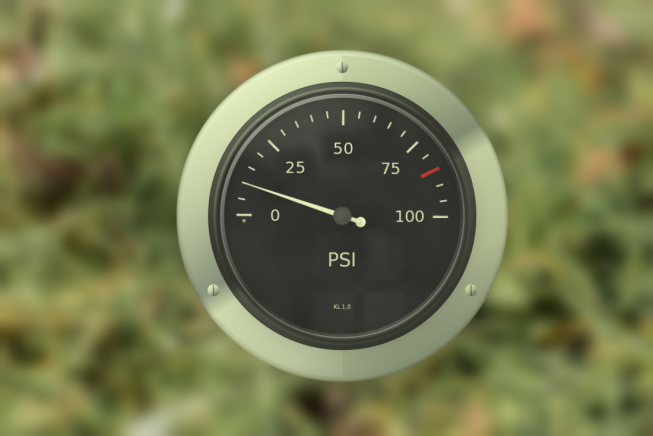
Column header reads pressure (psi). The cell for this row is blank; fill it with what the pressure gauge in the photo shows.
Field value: 10 psi
